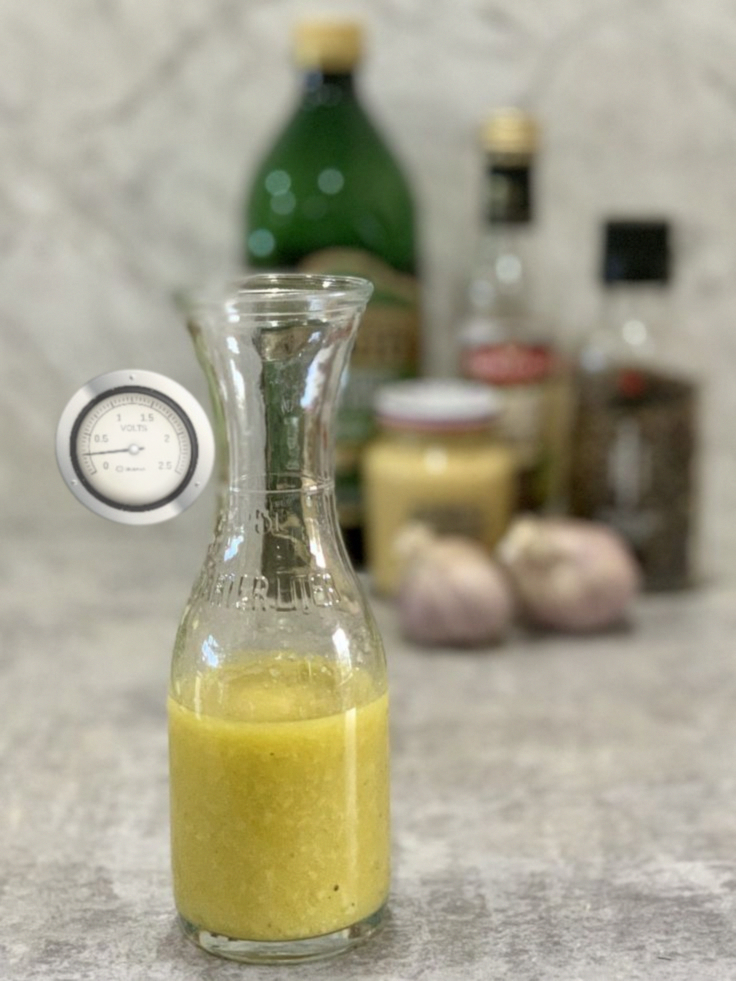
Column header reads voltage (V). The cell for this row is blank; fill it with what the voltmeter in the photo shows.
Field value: 0.25 V
